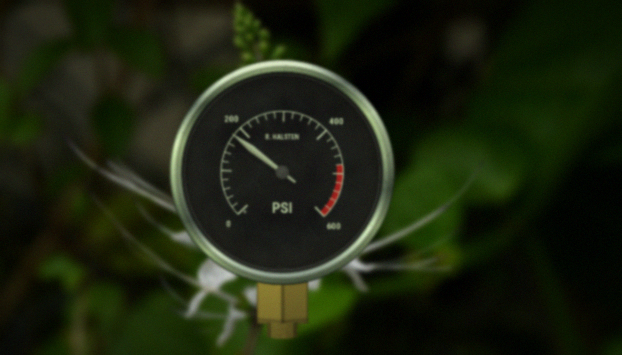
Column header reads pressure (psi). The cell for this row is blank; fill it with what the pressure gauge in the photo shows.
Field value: 180 psi
